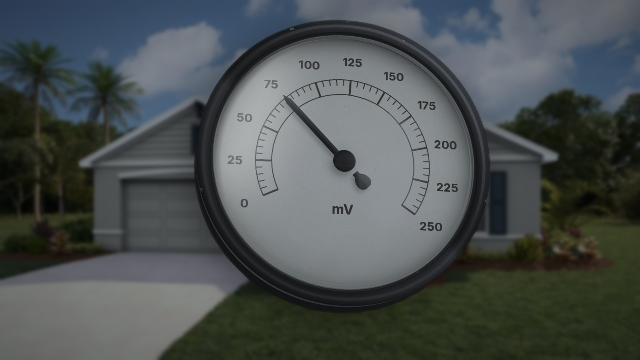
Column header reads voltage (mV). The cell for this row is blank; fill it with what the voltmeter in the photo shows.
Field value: 75 mV
